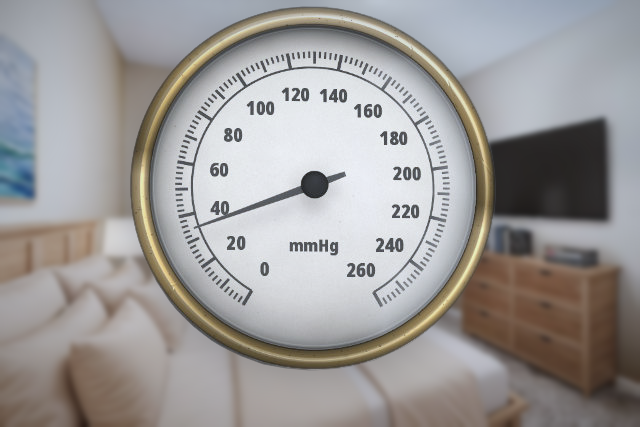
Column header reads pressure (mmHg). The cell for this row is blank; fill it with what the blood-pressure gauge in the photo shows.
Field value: 34 mmHg
